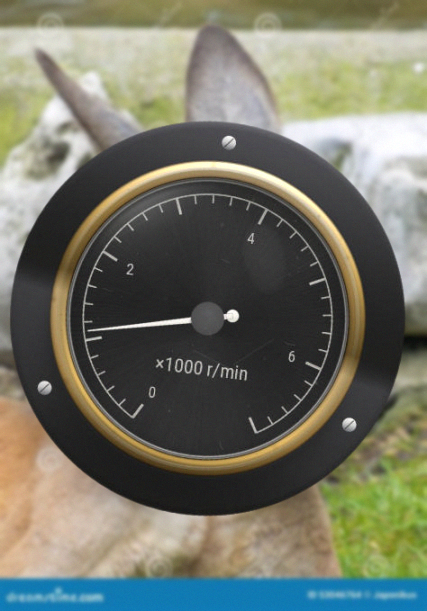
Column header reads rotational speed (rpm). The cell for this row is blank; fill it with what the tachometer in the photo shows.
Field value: 1100 rpm
